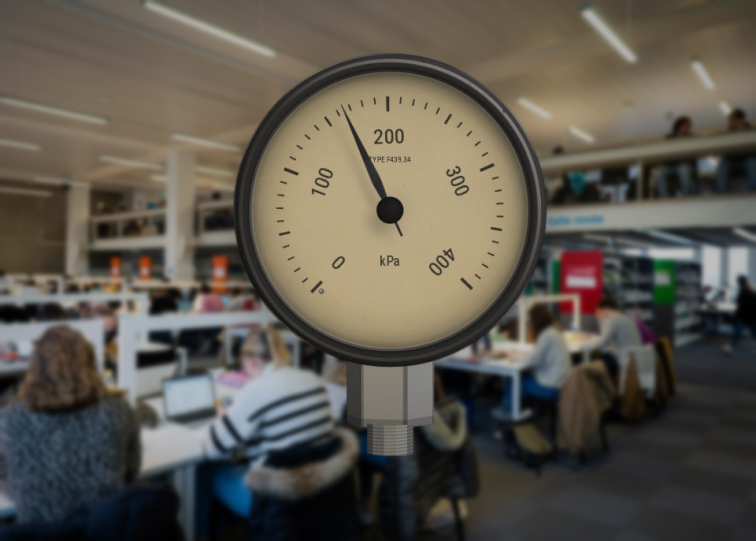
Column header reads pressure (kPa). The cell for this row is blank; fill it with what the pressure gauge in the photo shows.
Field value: 165 kPa
